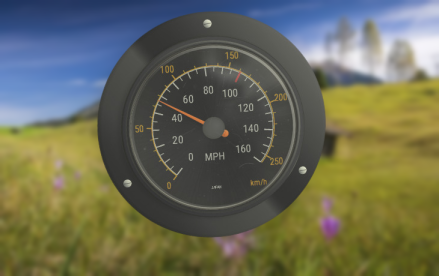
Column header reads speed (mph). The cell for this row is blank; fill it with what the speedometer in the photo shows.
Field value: 47.5 mph
